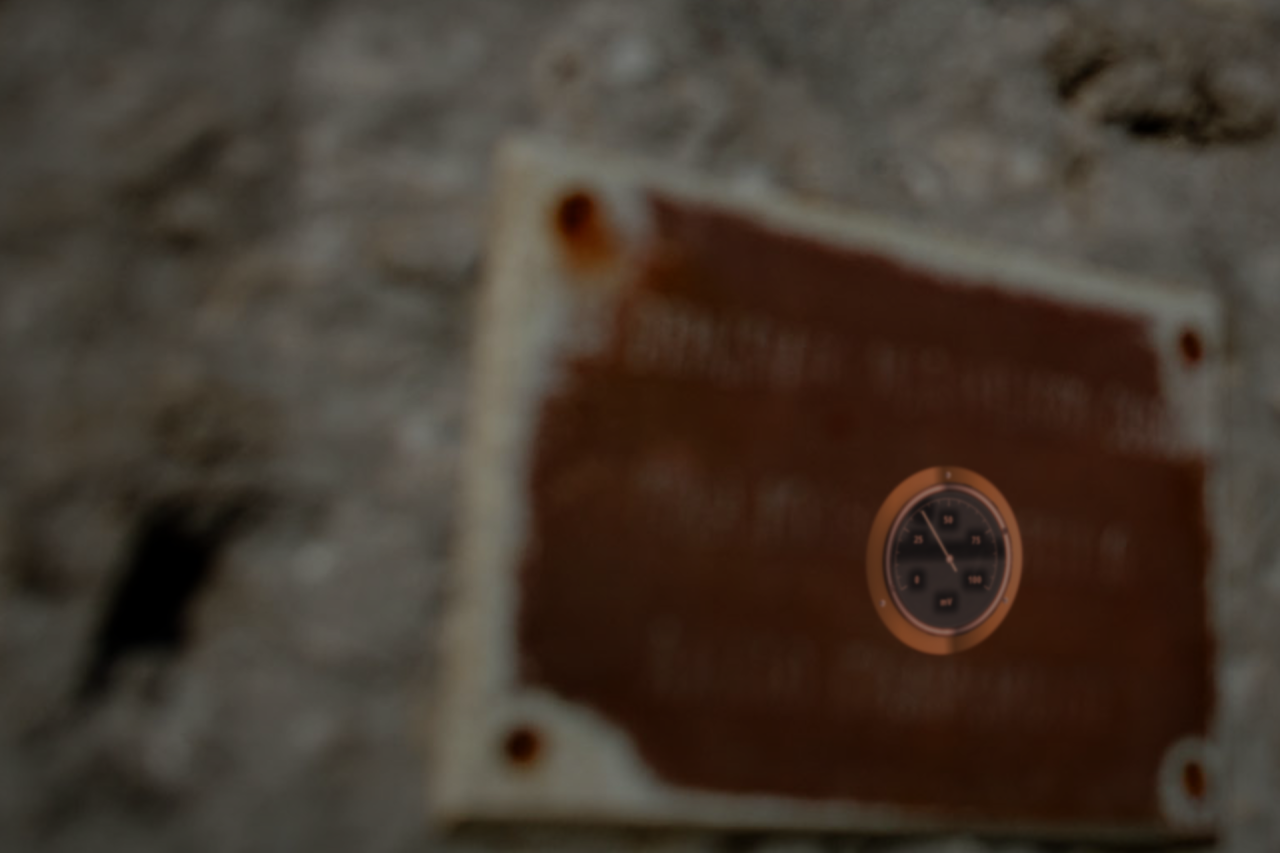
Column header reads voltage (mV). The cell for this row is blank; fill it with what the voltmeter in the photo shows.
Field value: 35 mV
